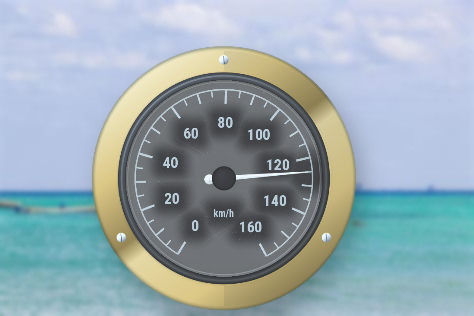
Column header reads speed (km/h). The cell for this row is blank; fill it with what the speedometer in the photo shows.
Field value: 125 km/h
